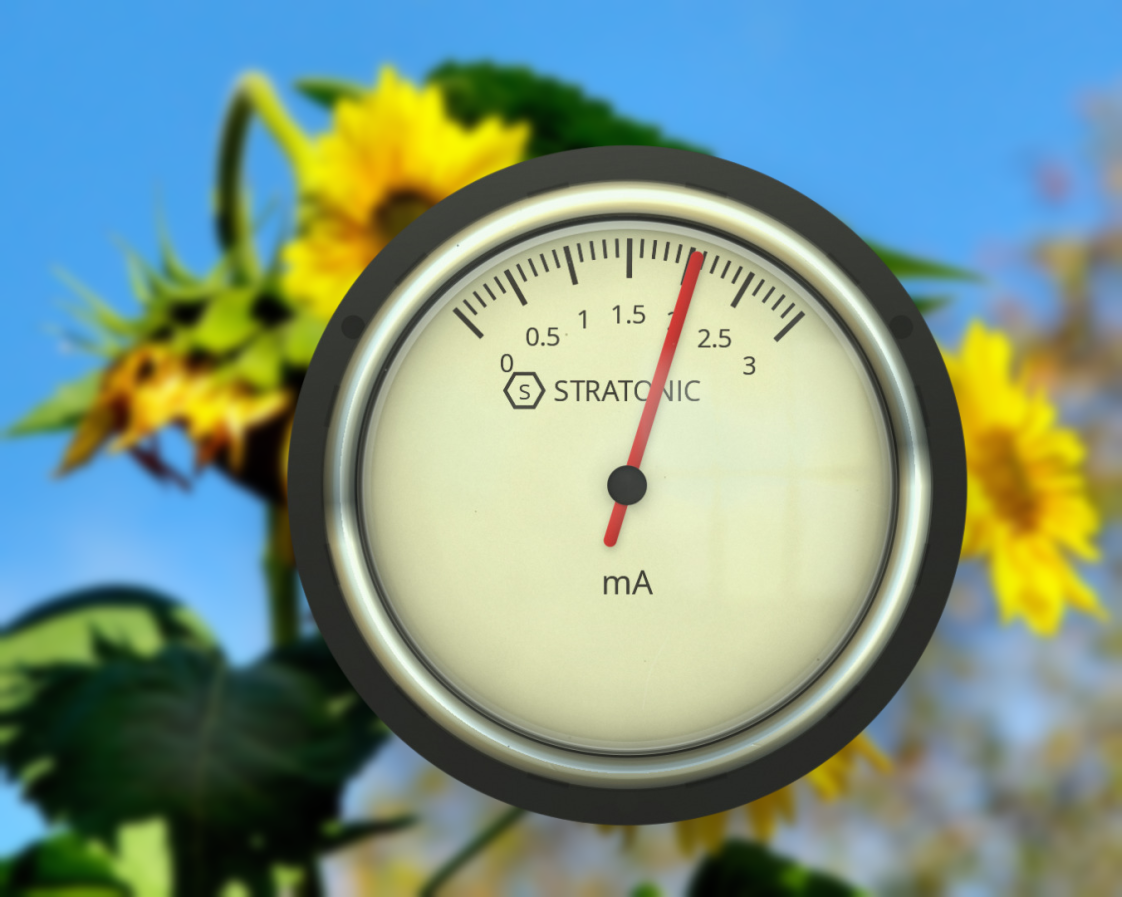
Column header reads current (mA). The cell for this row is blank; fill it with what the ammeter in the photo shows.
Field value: 2.05 mA
